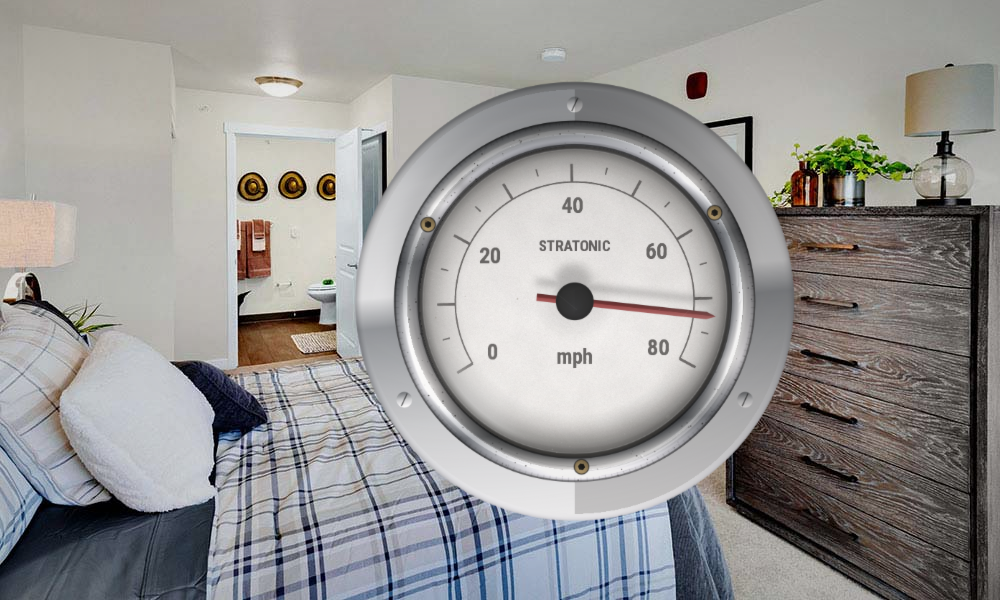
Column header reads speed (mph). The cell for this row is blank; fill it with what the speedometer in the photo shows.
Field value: 72.5 mph
